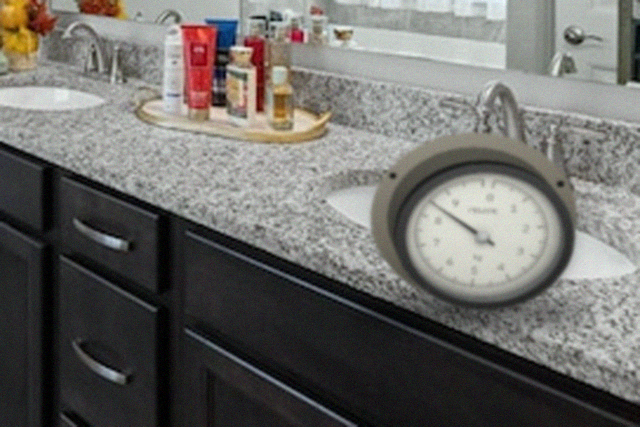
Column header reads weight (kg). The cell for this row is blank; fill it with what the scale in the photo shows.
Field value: 8.5 kg
